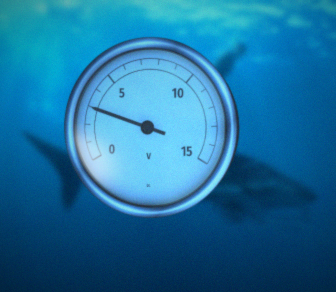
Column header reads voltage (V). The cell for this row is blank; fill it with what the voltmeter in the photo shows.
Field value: 3 V
